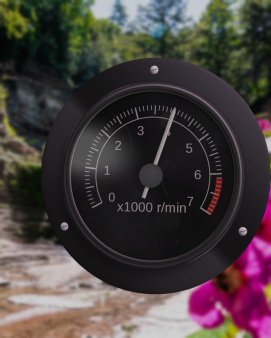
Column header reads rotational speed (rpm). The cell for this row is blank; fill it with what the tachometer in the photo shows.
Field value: 4000 rpm
